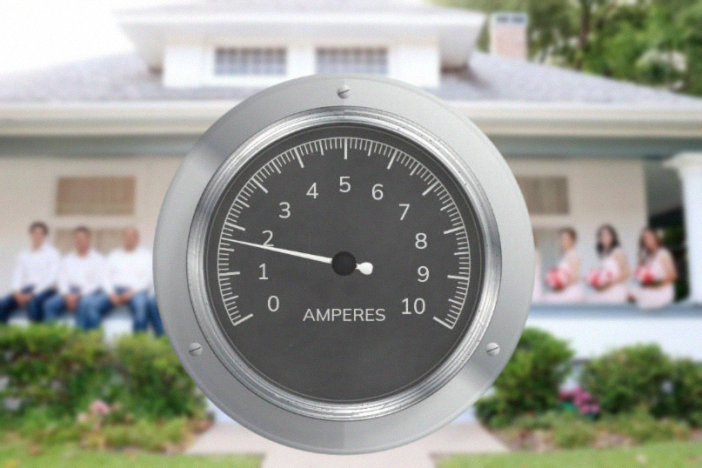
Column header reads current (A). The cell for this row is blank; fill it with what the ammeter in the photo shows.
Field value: 1.7 A
